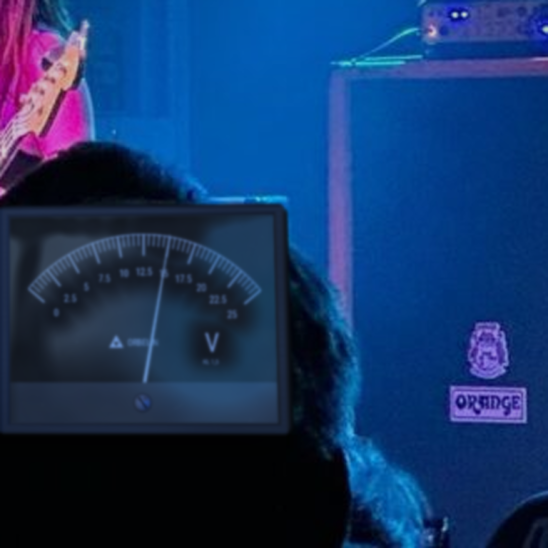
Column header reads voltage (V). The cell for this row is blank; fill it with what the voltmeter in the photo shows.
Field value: 15 V
